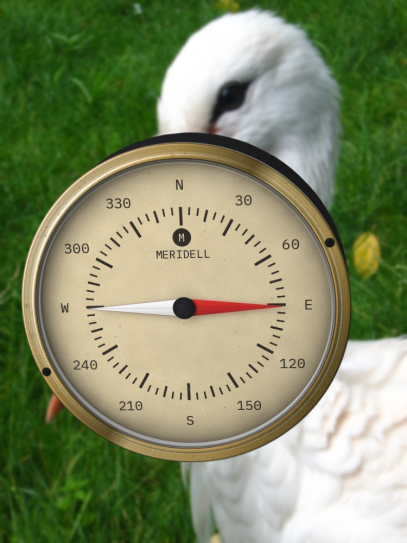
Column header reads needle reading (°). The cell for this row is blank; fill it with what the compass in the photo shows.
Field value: 90 °
